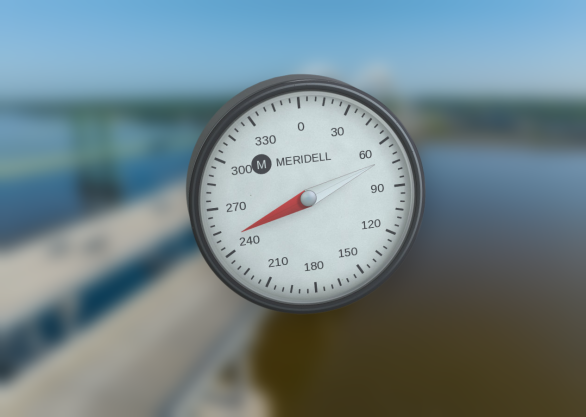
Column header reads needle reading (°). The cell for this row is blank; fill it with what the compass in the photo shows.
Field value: 250 °
